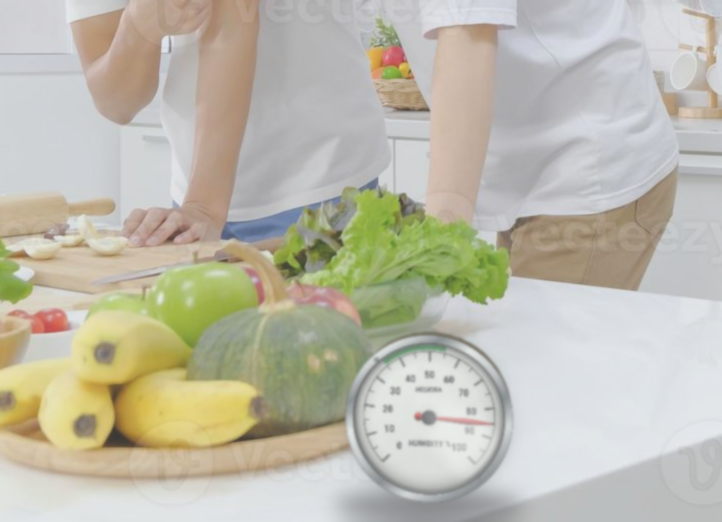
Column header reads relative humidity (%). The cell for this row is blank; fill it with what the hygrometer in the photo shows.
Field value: 85 %
